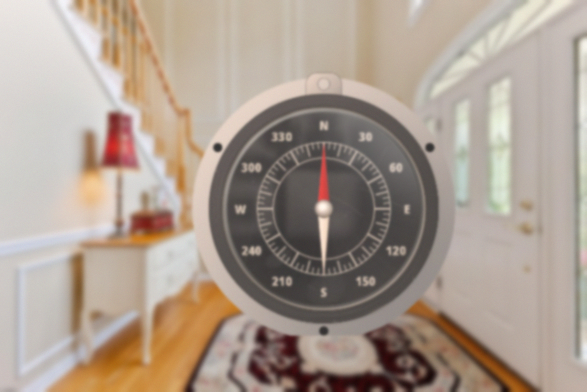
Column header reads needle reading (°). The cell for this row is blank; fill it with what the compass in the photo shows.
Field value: 0 °
